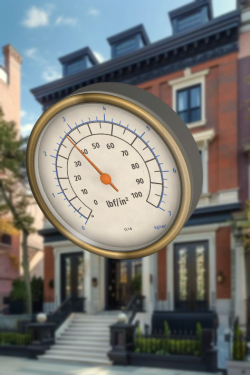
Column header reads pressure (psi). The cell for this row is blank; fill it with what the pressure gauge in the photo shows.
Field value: 40 psi
